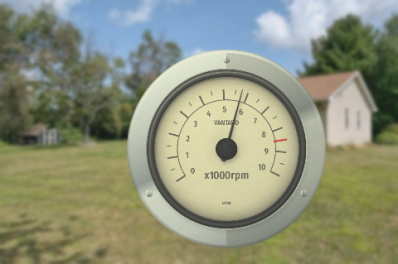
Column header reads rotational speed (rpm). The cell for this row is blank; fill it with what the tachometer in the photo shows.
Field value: 5750 rpm
